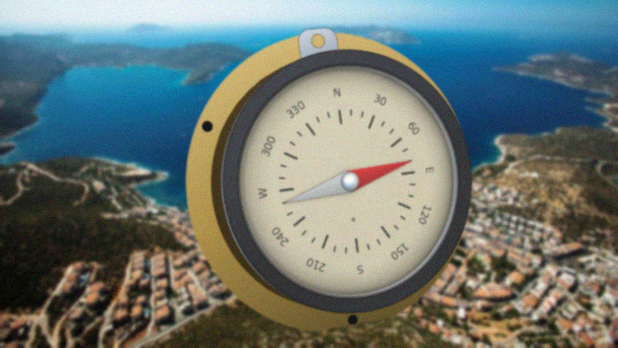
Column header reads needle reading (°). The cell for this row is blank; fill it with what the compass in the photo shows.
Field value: 80 °
